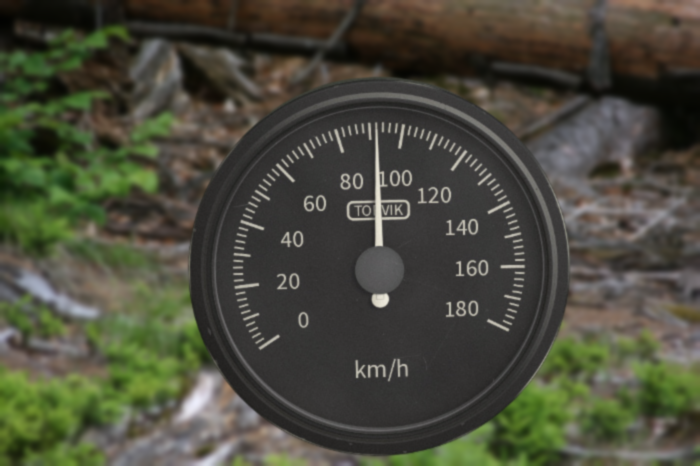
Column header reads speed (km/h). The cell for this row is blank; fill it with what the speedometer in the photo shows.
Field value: 92 km/h
